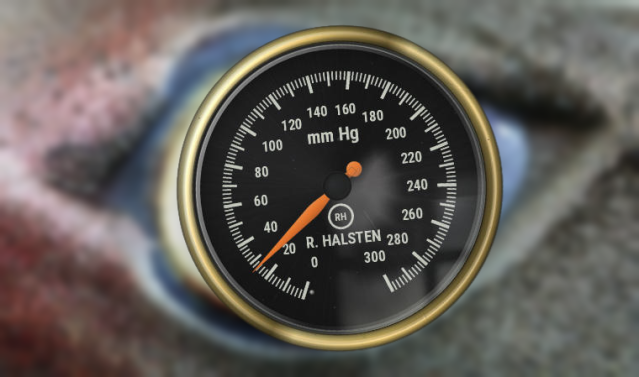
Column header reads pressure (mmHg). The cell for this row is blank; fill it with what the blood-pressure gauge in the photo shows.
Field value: 26 mmHg
